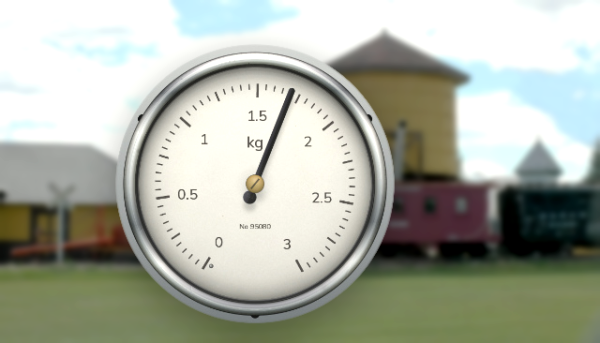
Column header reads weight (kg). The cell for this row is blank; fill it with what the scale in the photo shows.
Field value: 1.7 kg
